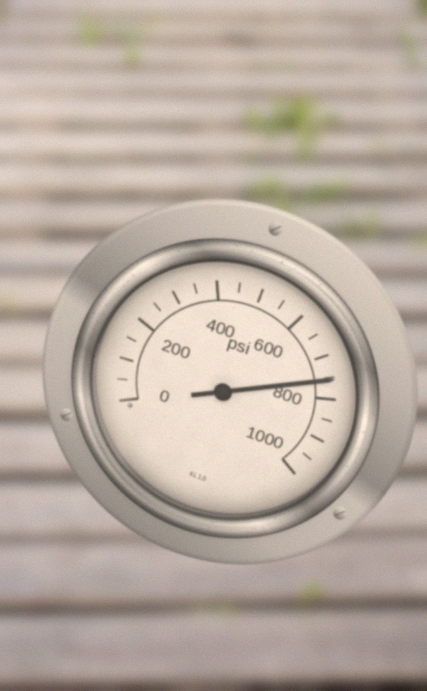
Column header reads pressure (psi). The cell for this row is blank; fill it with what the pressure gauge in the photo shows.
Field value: 750 psi
